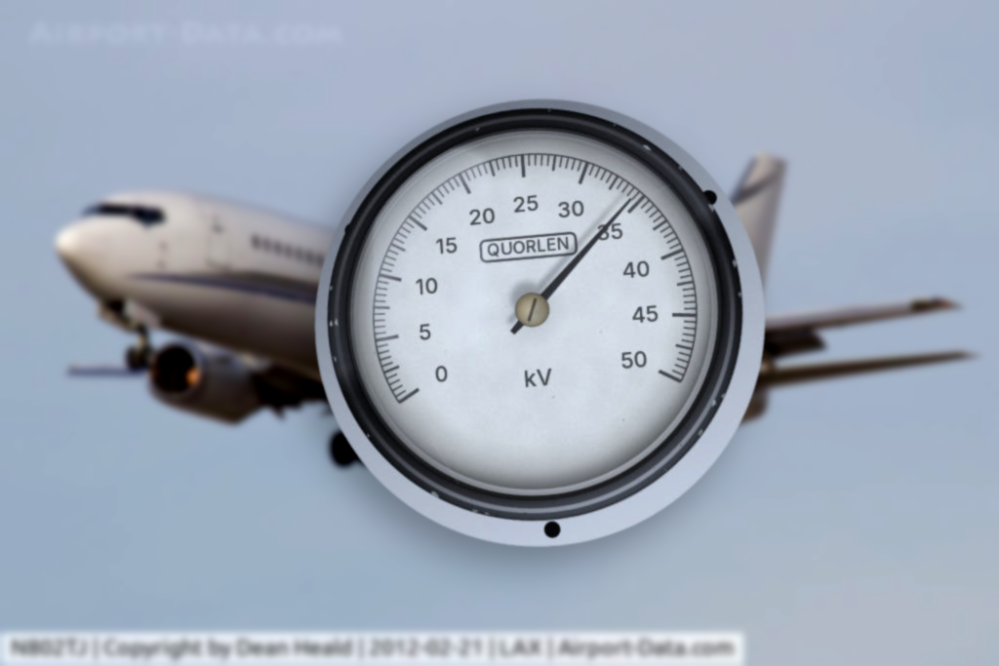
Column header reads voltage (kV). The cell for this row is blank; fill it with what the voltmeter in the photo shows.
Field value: 34.5 kV
